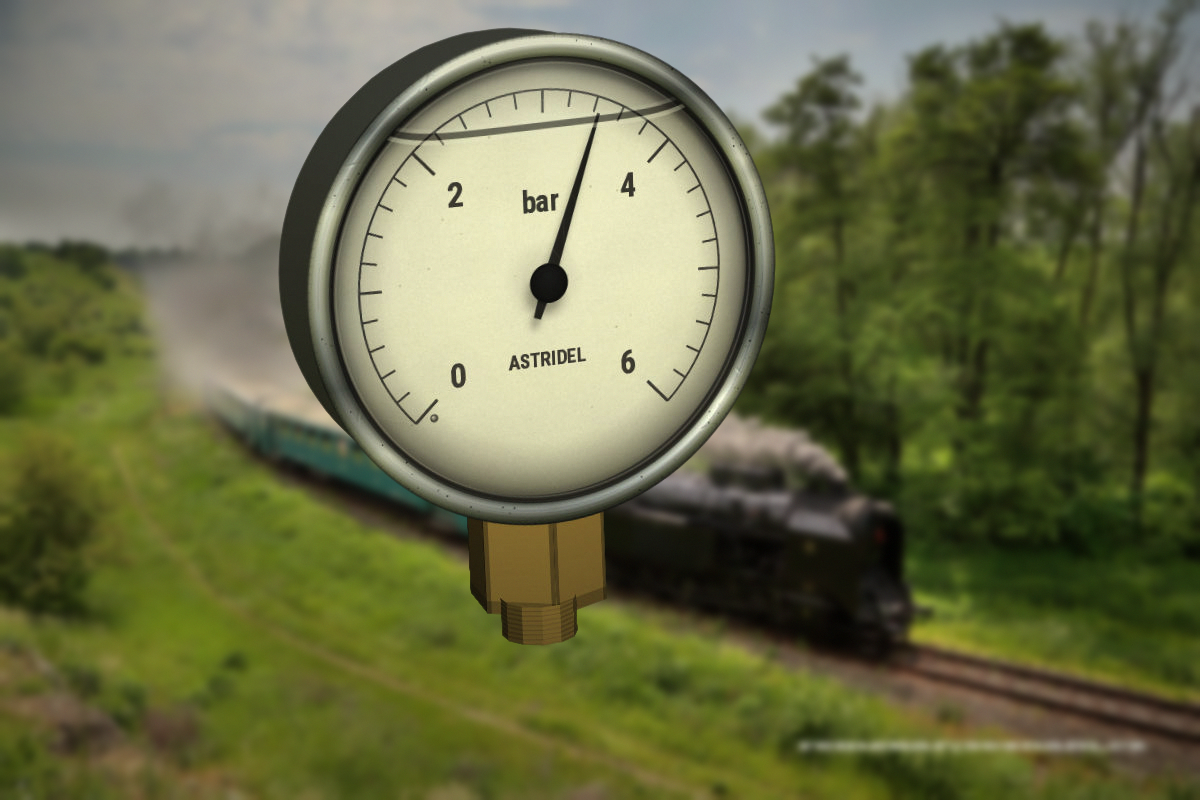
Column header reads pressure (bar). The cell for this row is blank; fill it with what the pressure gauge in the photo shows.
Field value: 3.4 bar
